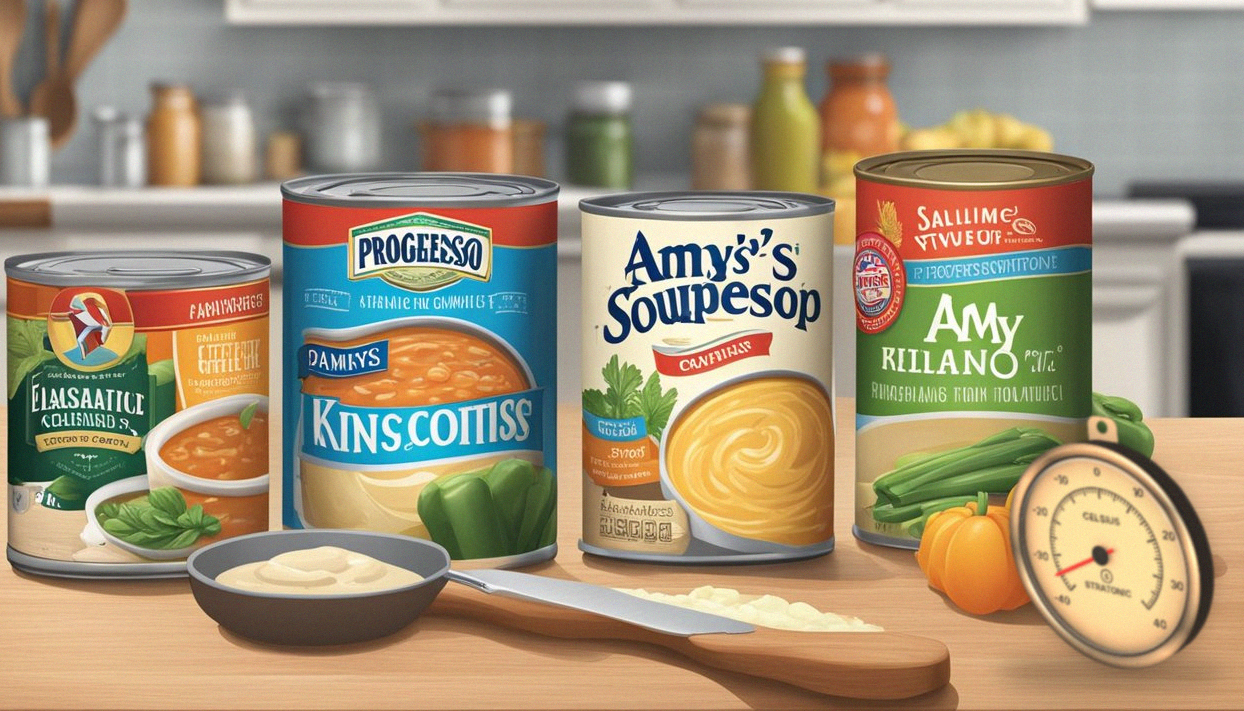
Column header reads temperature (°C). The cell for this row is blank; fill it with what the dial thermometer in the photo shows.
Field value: -35 °C
